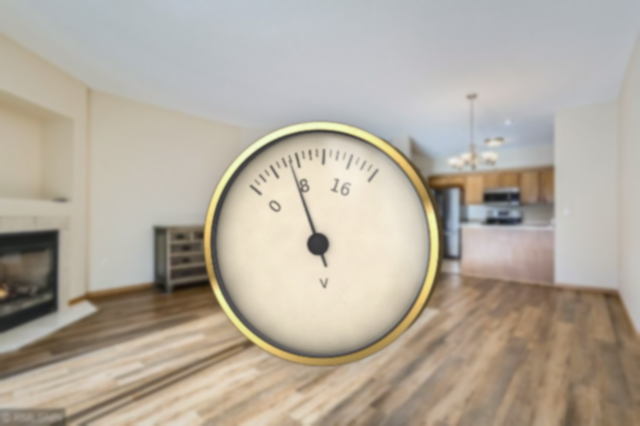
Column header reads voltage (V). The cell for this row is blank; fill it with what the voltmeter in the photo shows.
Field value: 7 V
